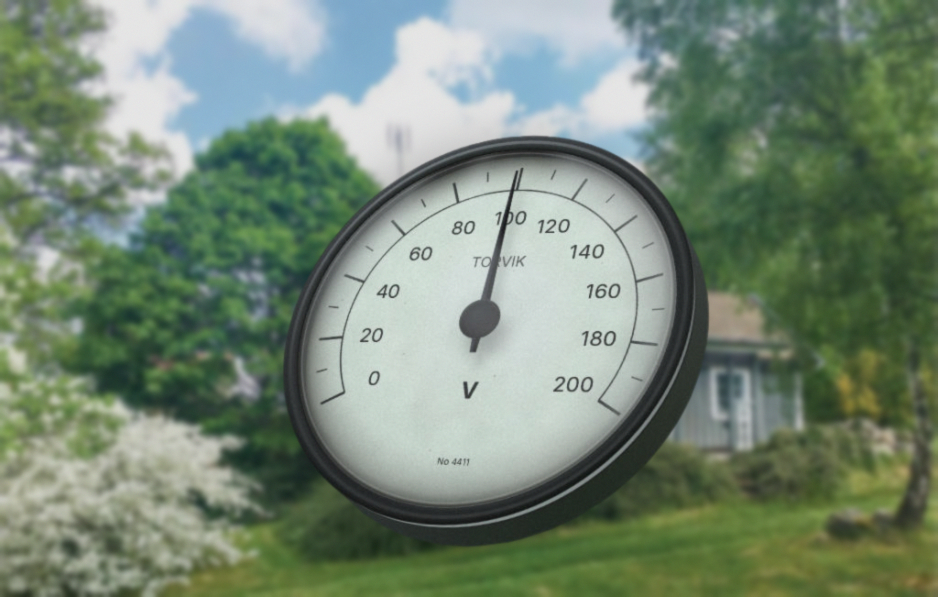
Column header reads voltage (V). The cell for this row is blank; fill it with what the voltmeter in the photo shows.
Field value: 100 V
